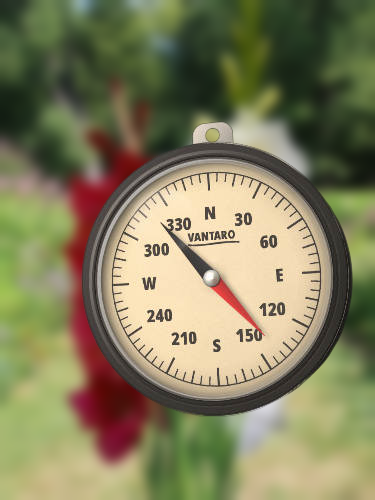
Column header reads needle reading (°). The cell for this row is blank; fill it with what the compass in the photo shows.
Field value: 140 °
